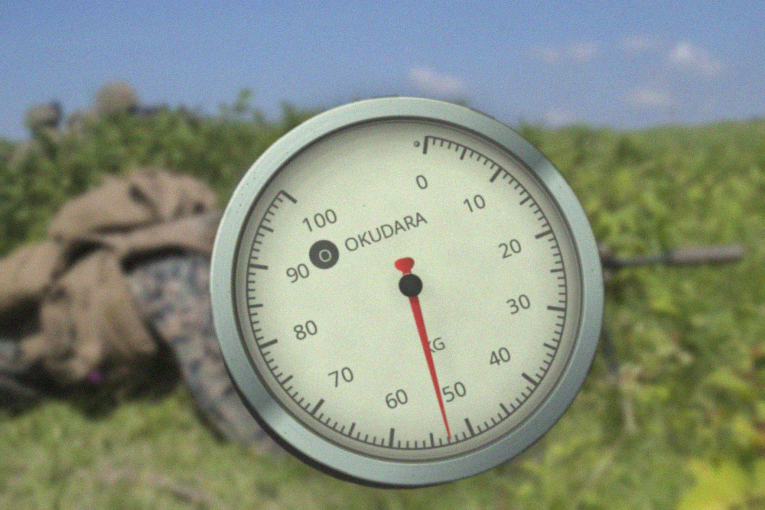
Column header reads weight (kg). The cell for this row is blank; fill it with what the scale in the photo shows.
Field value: 53 kg
